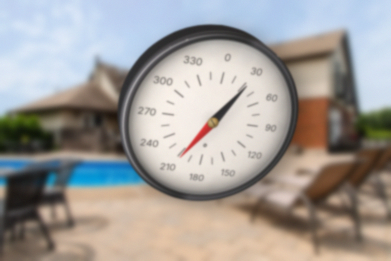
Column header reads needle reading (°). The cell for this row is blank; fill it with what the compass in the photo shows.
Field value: 210 °
